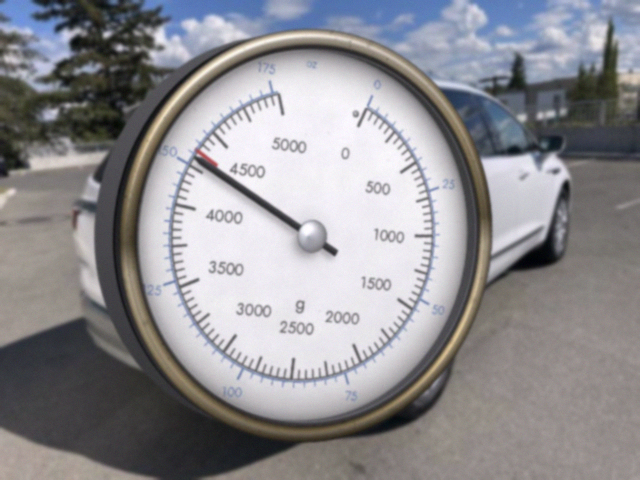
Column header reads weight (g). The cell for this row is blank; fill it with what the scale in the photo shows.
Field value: 4300 g
